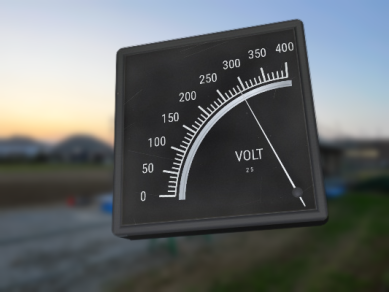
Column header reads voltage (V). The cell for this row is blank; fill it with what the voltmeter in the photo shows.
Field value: 290 V
